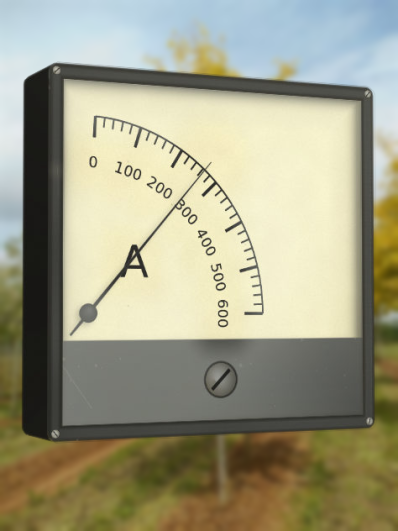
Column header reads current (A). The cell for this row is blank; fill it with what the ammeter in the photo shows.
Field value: 260 A
